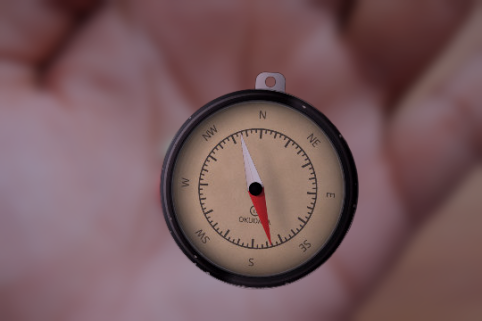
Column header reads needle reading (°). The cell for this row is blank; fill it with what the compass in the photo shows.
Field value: 160 °
